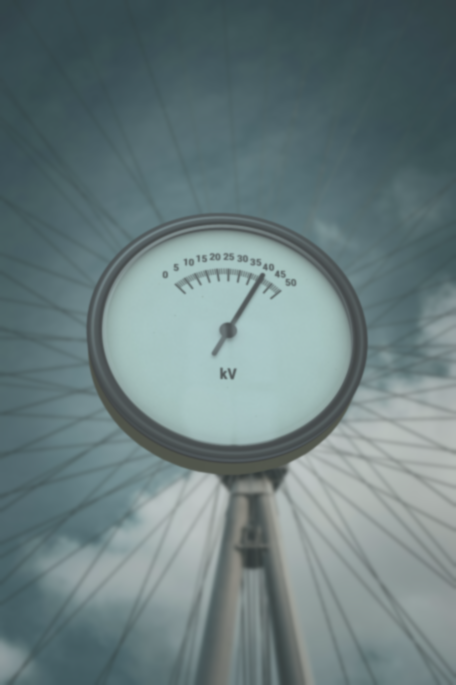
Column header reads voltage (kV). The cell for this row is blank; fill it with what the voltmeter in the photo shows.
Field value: 40 kV
